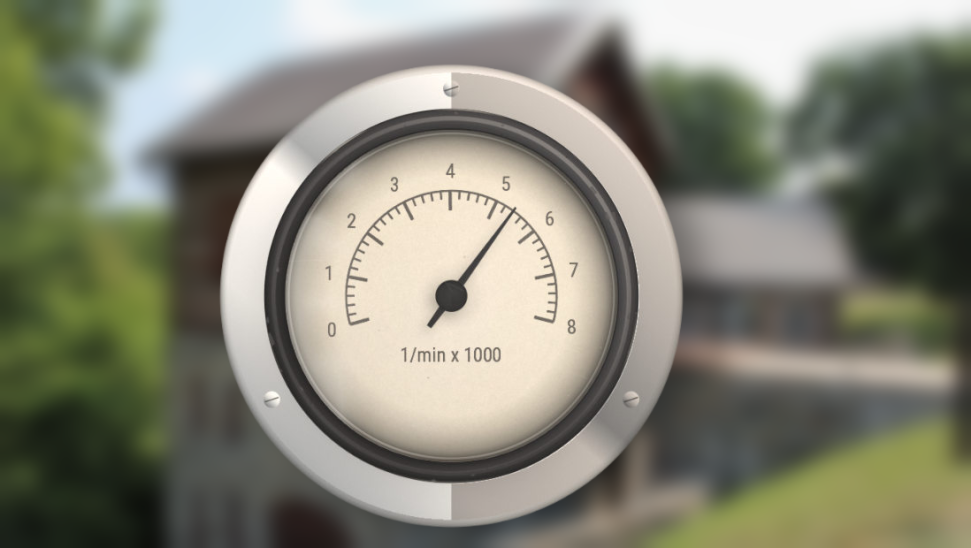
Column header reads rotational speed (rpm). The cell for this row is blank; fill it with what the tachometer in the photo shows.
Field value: 5400 rpm
